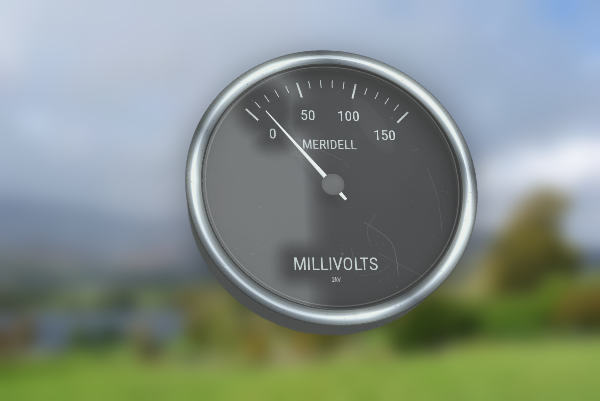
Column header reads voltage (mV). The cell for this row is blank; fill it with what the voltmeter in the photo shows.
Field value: 10 mV
